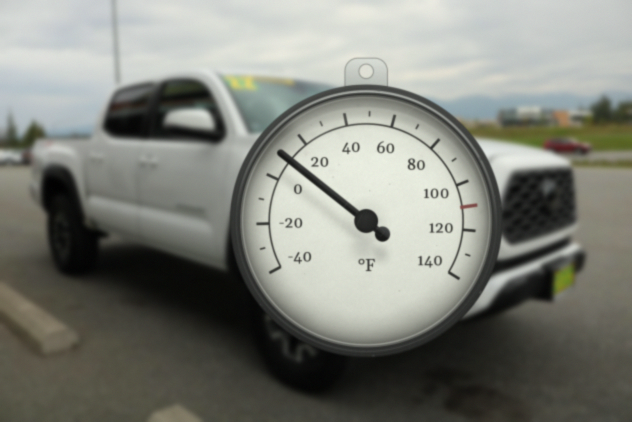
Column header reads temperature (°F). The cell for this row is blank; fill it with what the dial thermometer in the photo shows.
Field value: 10 °F
